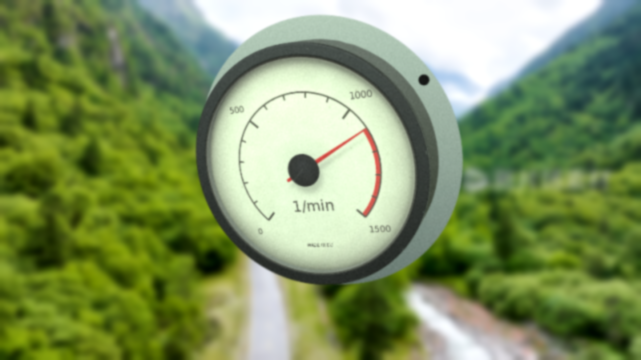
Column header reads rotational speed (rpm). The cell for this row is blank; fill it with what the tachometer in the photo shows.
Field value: 1100 rpm
